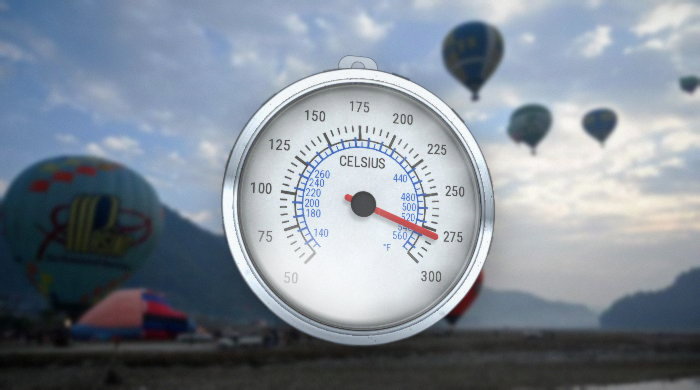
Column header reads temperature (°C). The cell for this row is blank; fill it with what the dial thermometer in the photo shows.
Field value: 280 °C
